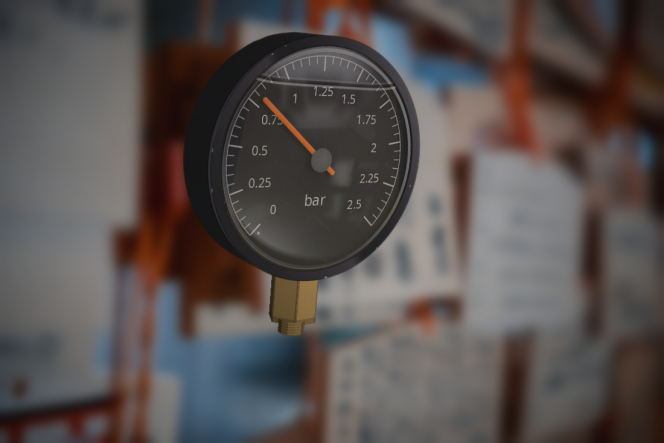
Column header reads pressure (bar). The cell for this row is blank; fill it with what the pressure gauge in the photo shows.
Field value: 0.8 bar
